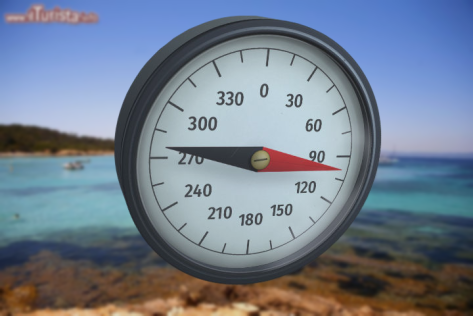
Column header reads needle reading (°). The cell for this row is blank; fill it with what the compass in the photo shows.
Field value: 97.5 °
